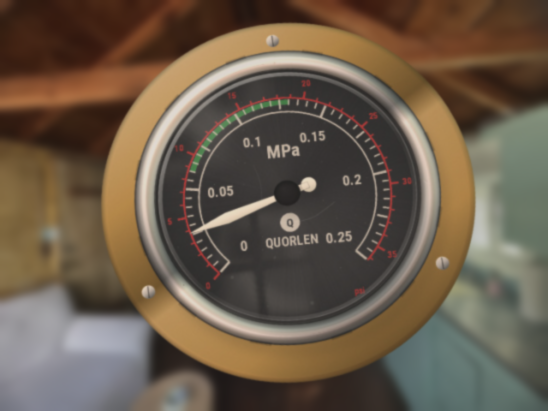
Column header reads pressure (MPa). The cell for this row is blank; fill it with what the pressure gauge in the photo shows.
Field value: 0.025 MPa
